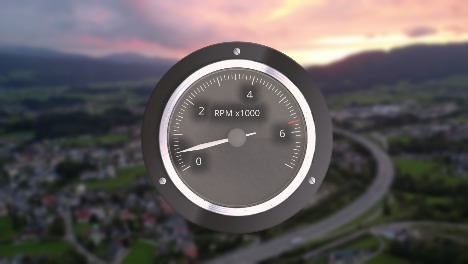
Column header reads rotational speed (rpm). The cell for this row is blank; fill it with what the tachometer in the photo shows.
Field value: 500 rpm
